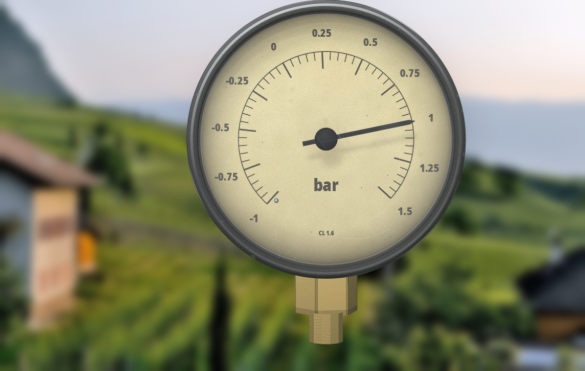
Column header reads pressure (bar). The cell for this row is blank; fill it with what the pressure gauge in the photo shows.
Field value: 1 bar
